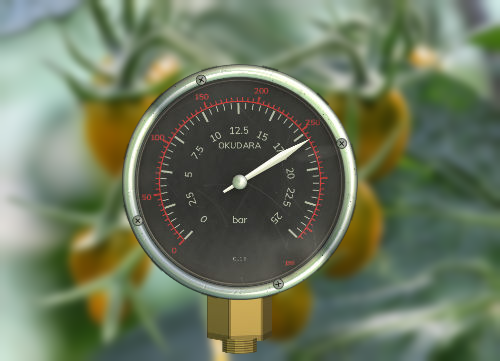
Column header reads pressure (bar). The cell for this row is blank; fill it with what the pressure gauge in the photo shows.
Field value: 18 bar
